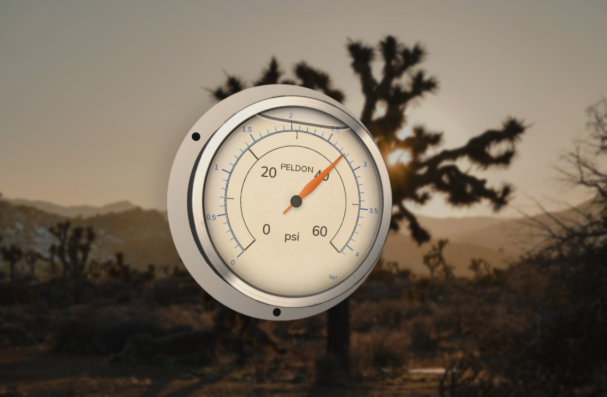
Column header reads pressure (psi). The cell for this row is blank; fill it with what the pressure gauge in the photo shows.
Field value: 40 psi
